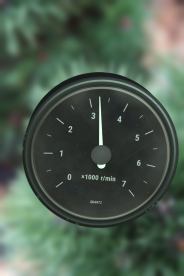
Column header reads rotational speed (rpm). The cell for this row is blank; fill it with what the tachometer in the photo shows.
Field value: 3250 rpm
